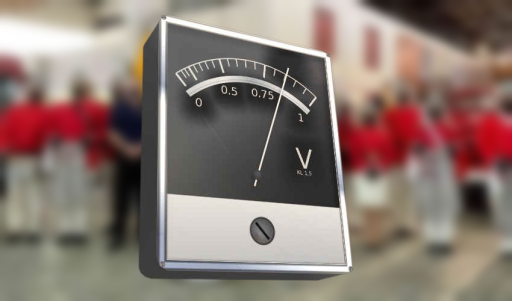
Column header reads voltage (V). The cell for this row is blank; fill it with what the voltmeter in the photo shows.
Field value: 0.85 V
